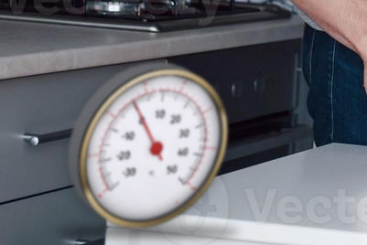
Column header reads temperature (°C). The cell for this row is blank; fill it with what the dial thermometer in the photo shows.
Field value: 0 °C
